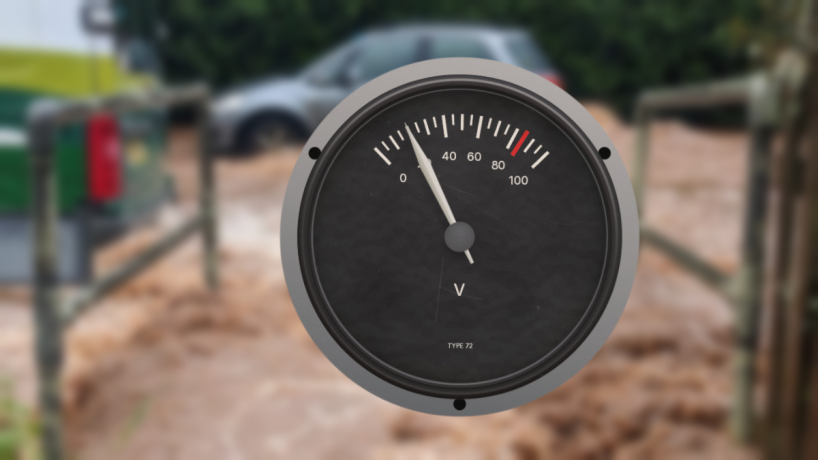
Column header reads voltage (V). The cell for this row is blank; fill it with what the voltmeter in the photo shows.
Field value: 20 V
